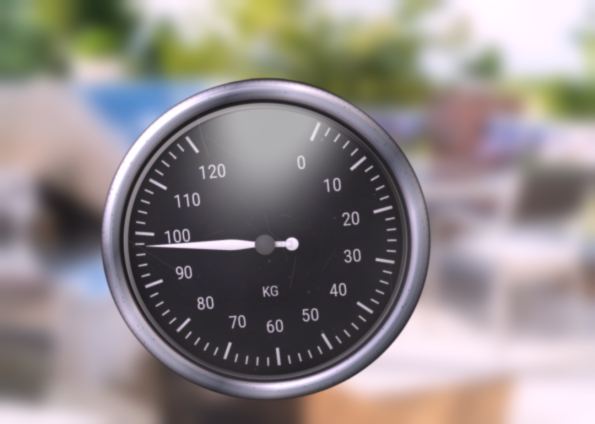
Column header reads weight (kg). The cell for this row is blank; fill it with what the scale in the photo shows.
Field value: 98 kg
